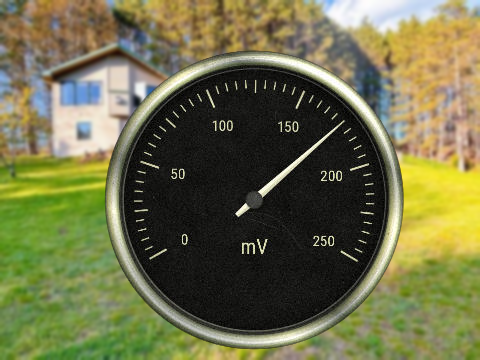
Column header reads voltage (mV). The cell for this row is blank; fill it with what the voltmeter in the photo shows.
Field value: 175 mV
